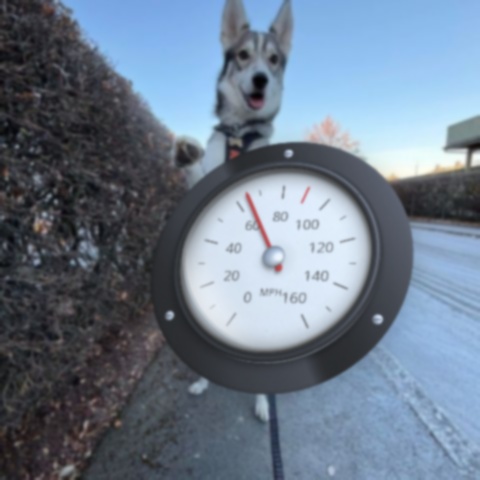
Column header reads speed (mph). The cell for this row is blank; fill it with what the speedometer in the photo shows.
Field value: 65 mph
